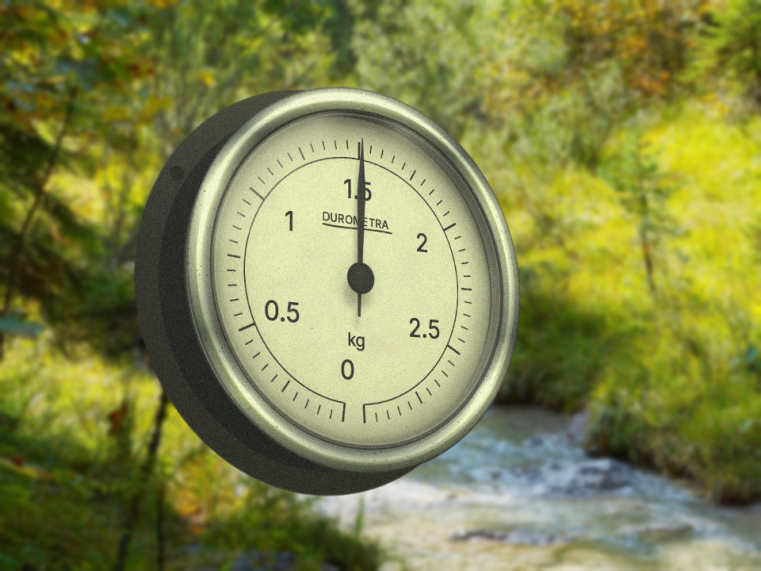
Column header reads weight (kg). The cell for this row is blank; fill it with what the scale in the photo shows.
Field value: 1.5 kg
